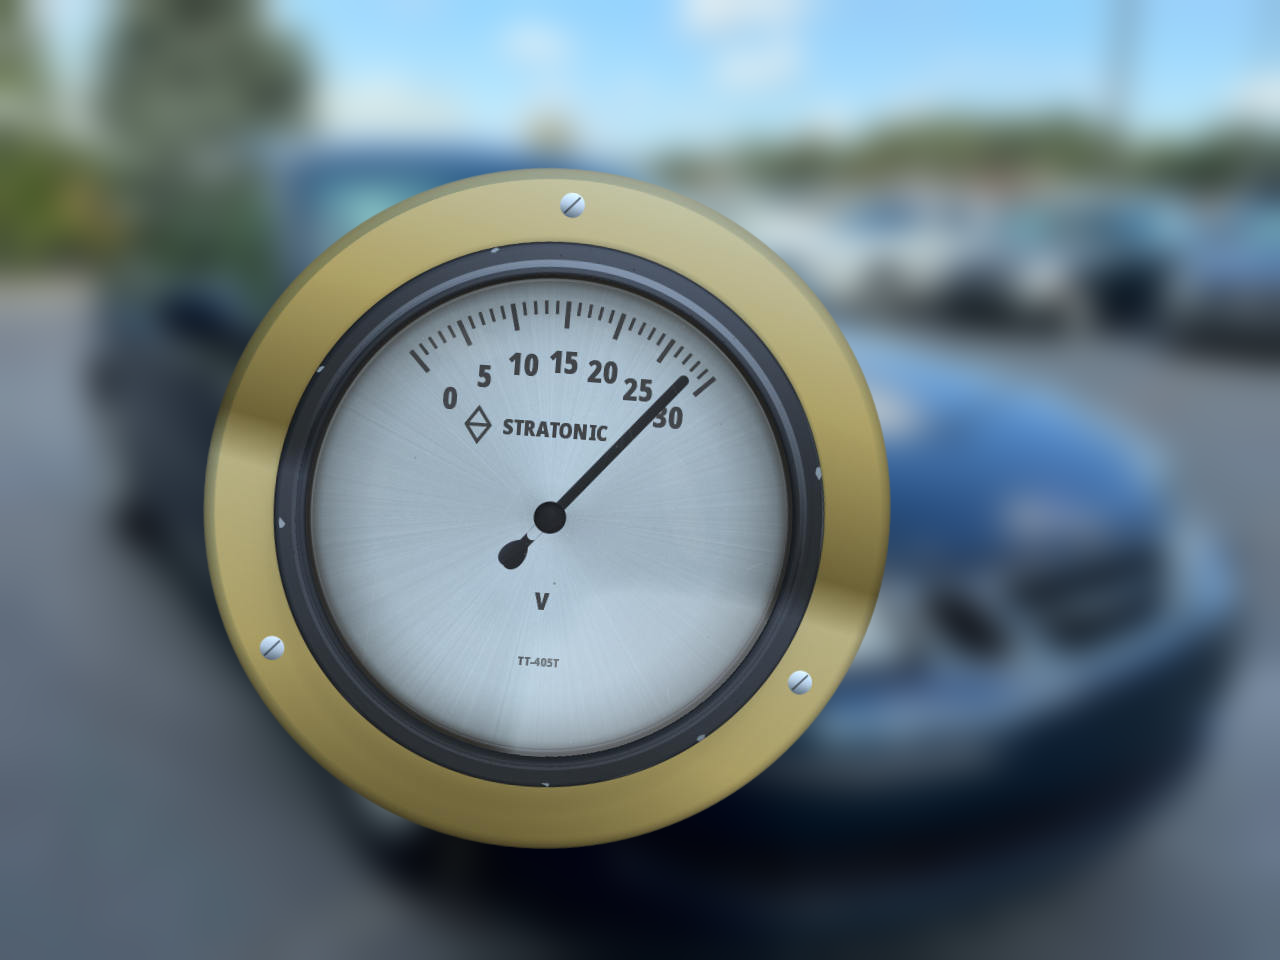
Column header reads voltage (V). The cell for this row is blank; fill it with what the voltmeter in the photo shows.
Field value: 28 V
